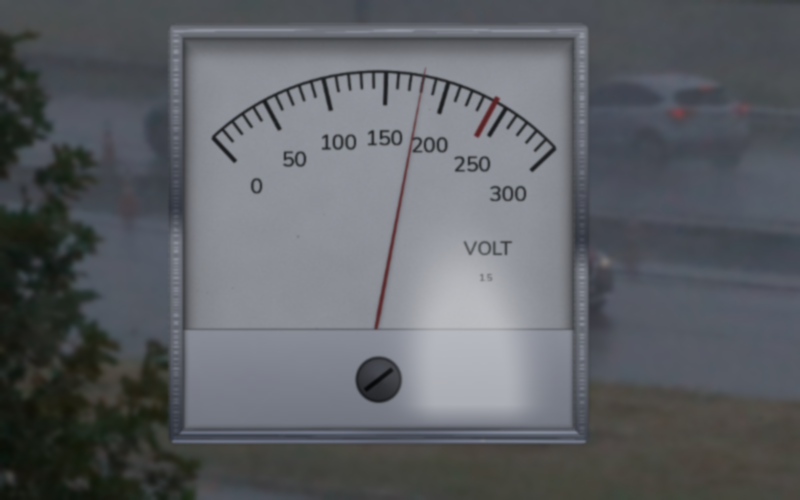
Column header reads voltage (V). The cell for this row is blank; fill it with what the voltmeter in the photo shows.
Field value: 180 V
